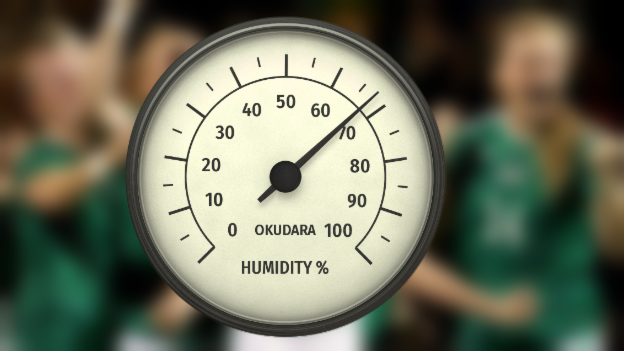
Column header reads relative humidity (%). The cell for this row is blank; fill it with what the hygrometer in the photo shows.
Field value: 67.5 %
